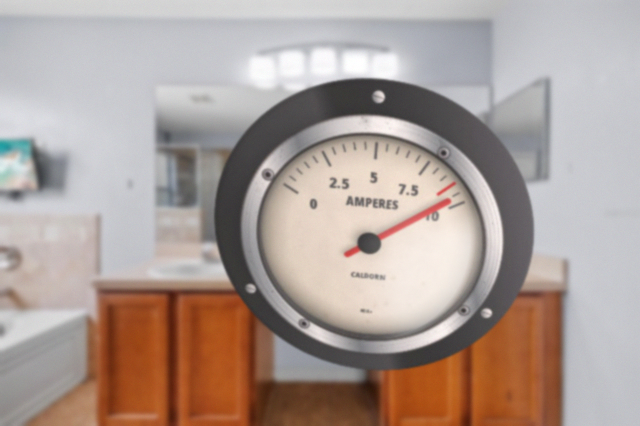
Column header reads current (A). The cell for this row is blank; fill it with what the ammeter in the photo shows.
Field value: 9.5 A
